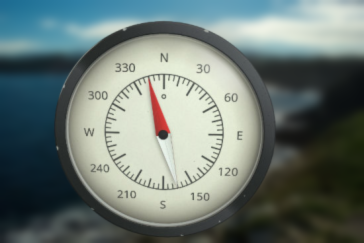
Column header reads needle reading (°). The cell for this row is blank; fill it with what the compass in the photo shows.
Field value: 345 °
